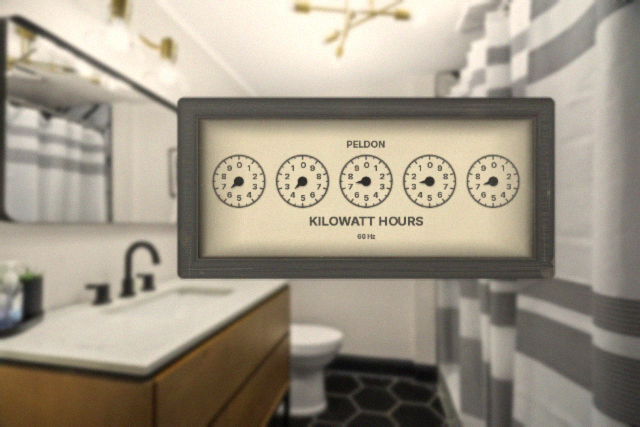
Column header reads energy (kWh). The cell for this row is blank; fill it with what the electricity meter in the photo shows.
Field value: 63727 kWh
